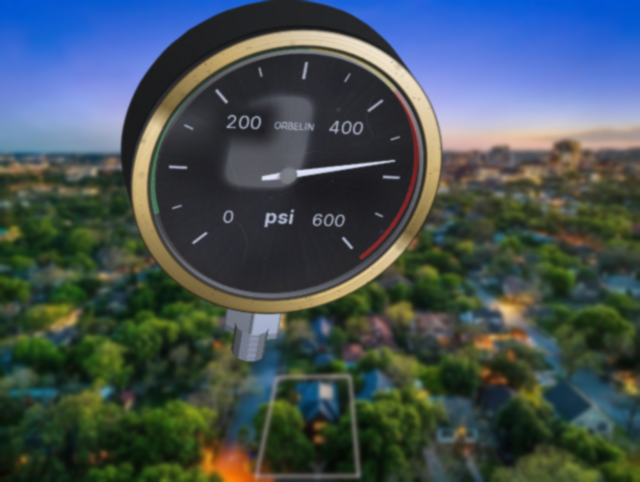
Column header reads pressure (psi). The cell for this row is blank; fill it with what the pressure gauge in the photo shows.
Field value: 475 psi
